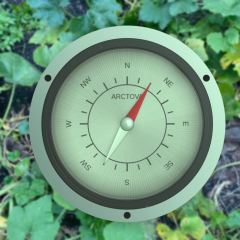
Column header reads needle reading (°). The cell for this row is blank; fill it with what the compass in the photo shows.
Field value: 30 °
